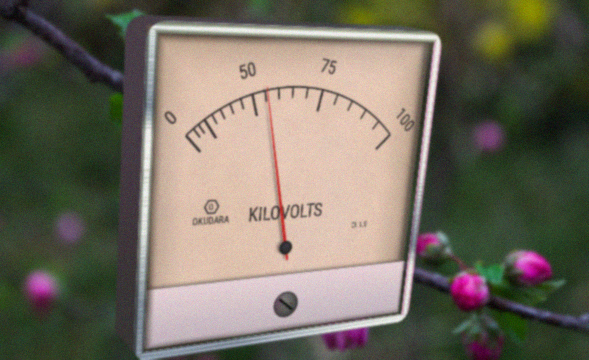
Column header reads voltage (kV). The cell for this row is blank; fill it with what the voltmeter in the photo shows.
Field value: 55 kV
